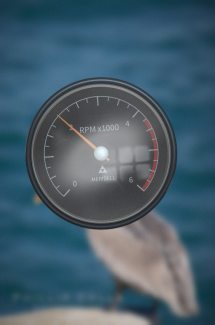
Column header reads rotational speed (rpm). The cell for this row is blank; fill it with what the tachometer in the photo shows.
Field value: 2000 rpm
